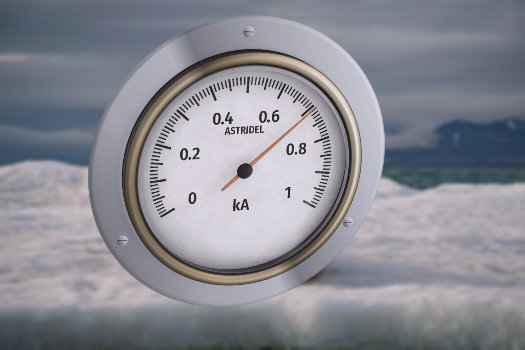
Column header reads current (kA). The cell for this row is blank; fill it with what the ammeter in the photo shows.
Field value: 0.7 kA
